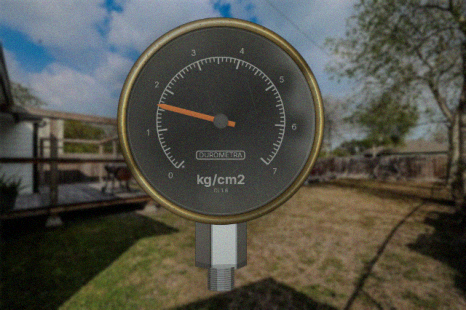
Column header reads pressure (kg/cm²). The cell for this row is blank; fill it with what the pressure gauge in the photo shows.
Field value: 1.6 kg/cm²
